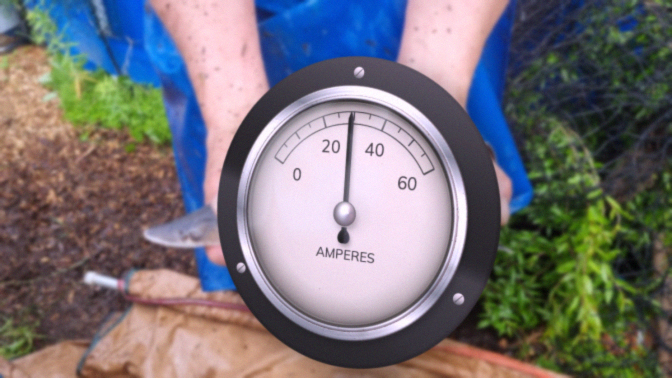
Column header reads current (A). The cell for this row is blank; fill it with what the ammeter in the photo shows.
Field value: 30 A
